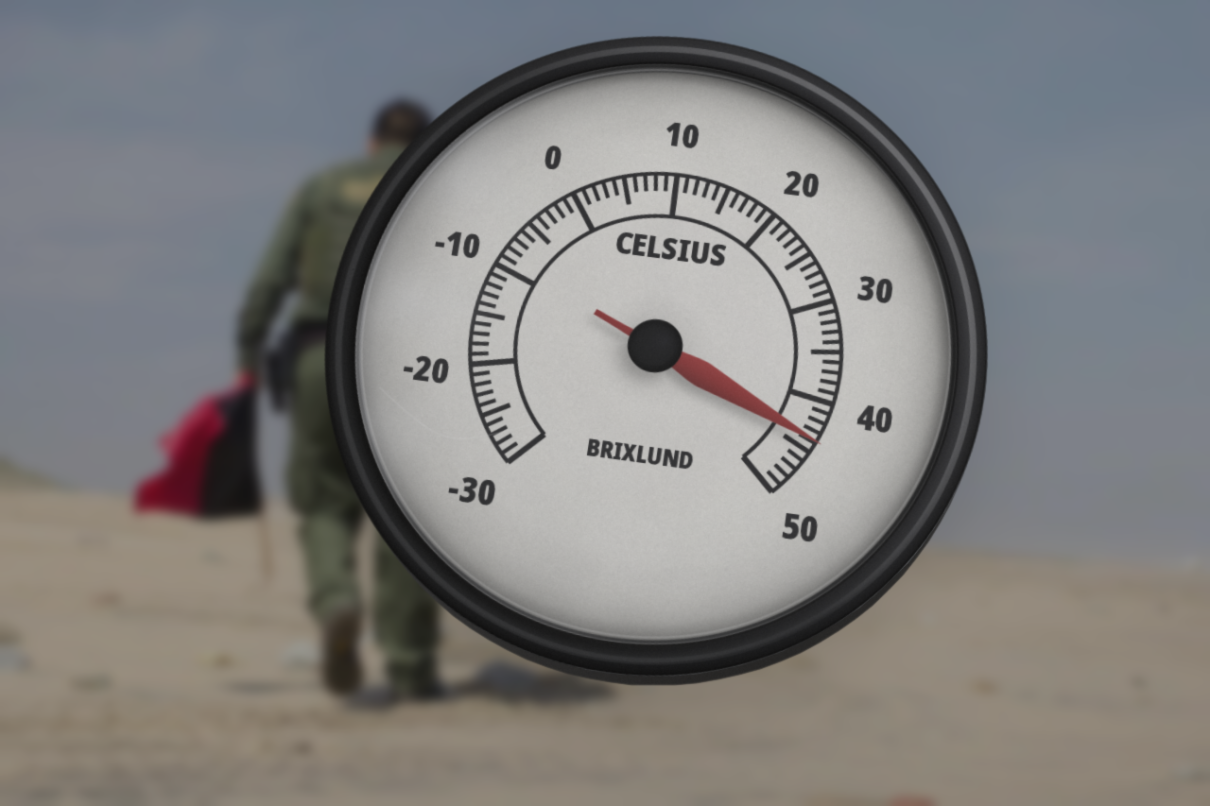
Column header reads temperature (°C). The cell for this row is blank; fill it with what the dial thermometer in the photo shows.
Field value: 44 °C
